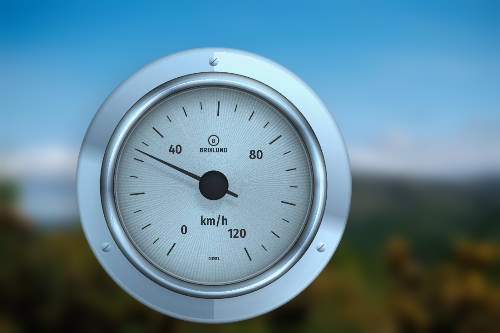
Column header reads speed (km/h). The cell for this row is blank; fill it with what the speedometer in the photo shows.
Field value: 32.5 km/h
